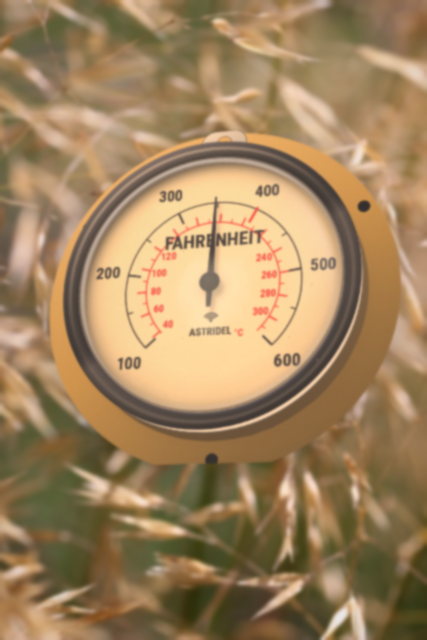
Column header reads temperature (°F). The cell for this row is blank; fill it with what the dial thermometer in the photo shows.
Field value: 350 °F
